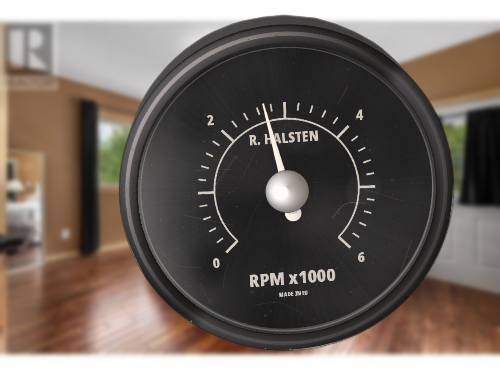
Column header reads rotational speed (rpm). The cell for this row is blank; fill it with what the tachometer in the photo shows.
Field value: 2700 rpm
